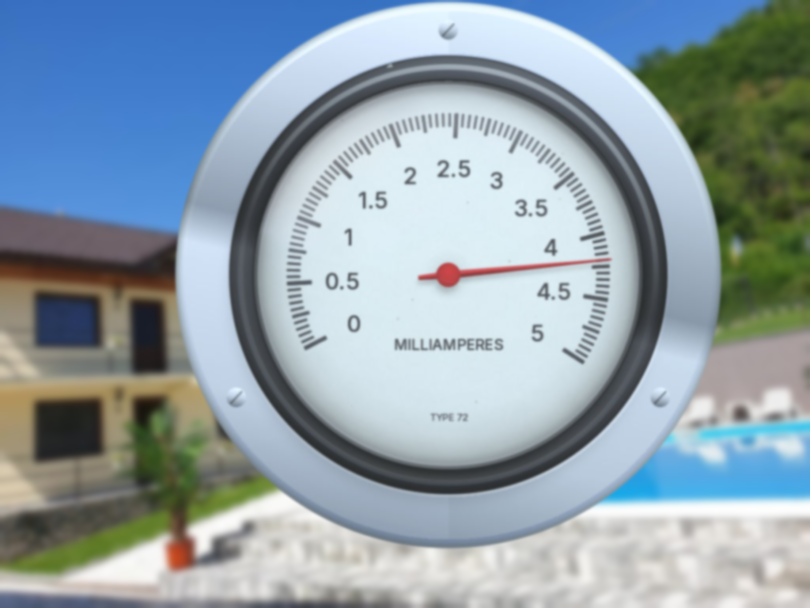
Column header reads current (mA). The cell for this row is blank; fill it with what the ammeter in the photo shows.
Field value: 4.2 mA
